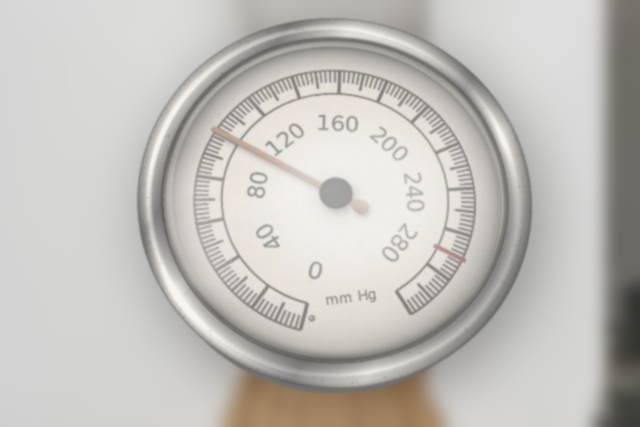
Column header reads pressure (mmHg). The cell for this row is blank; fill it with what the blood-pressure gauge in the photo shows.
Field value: 100 mmHg
